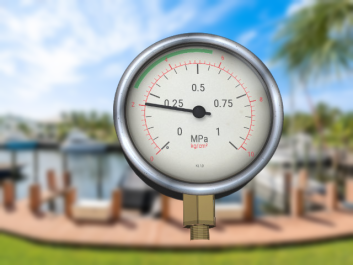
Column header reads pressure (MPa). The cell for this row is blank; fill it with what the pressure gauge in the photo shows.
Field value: 0.2 MPa
